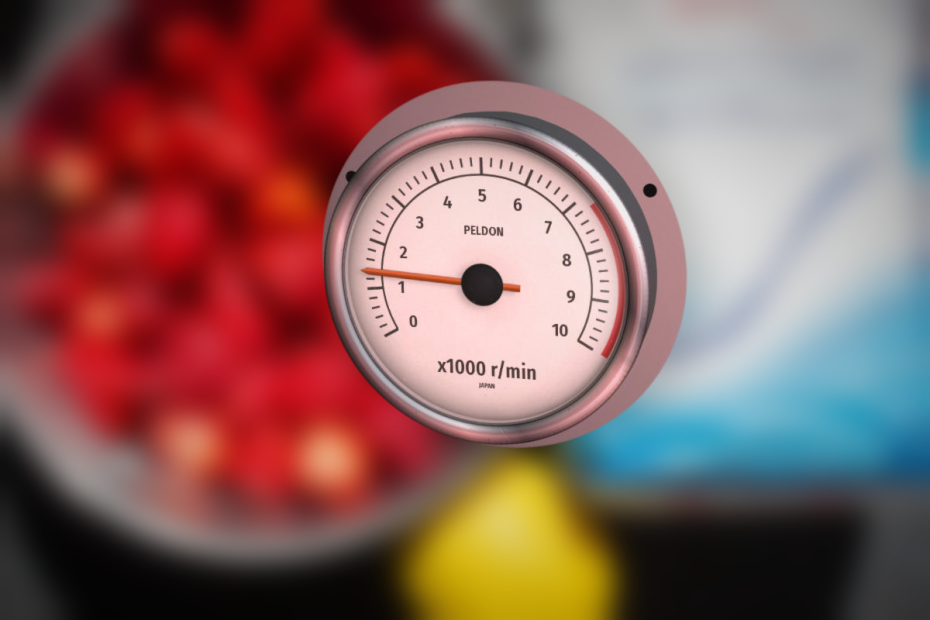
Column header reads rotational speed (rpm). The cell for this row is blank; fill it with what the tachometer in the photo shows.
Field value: 1400 rpm
